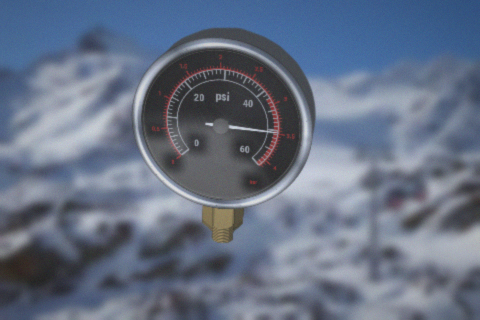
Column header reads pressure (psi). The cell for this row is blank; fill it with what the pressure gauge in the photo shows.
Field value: 50 psi
